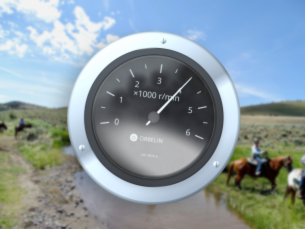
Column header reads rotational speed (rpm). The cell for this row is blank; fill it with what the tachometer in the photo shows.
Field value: 4000 rpm
